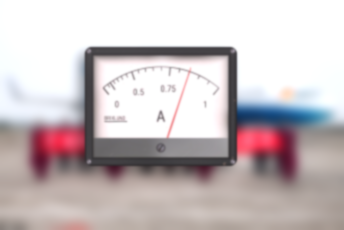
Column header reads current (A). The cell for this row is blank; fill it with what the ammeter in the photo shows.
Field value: 0.85 A
